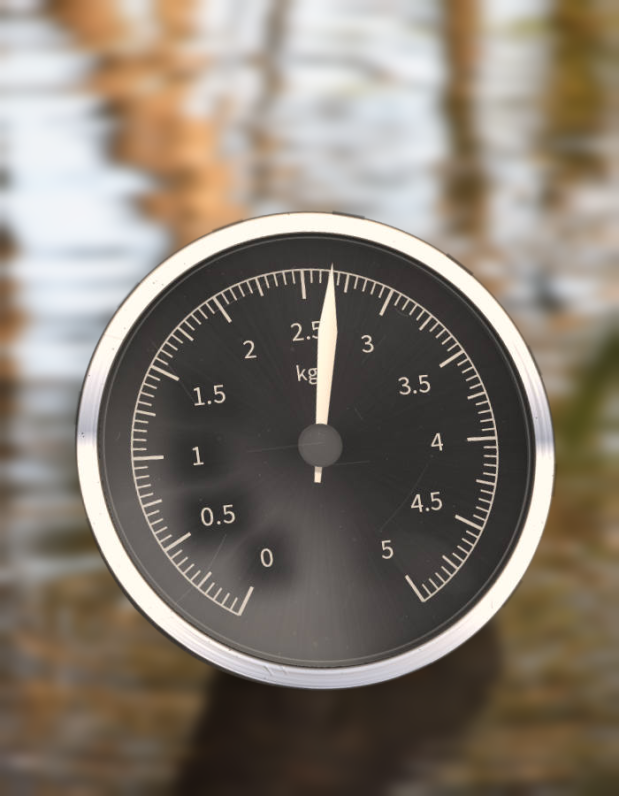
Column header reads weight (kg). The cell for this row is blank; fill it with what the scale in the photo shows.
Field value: 2.65 kg
